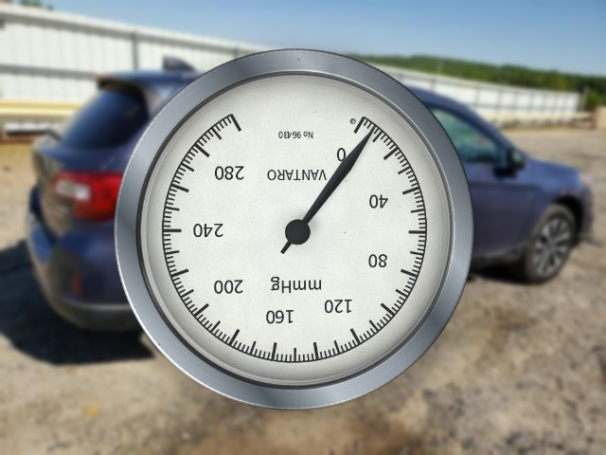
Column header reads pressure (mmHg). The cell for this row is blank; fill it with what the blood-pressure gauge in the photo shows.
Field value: 6 mmHg
